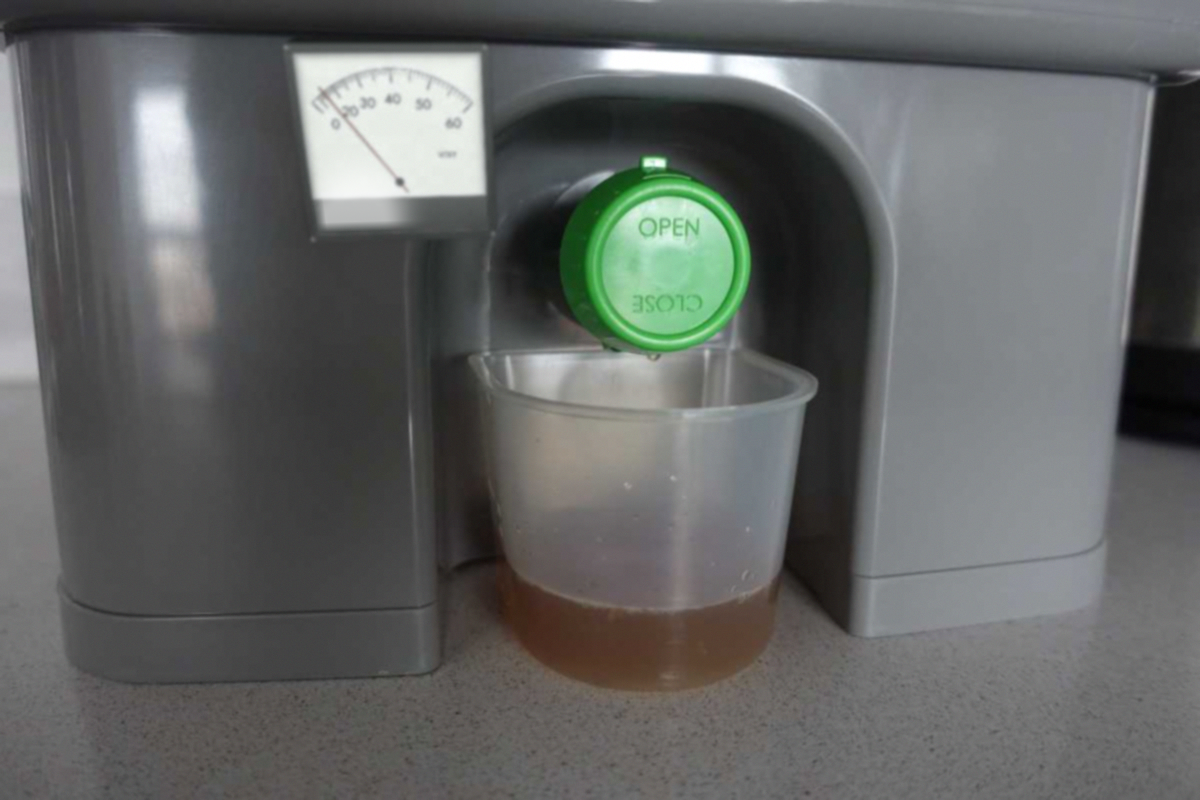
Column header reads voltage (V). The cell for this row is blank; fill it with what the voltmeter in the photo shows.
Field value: 15 V
